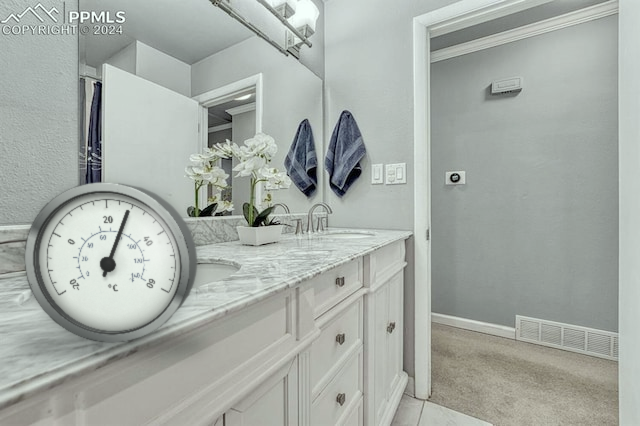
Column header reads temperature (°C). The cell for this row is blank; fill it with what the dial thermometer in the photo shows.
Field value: 28 °C
